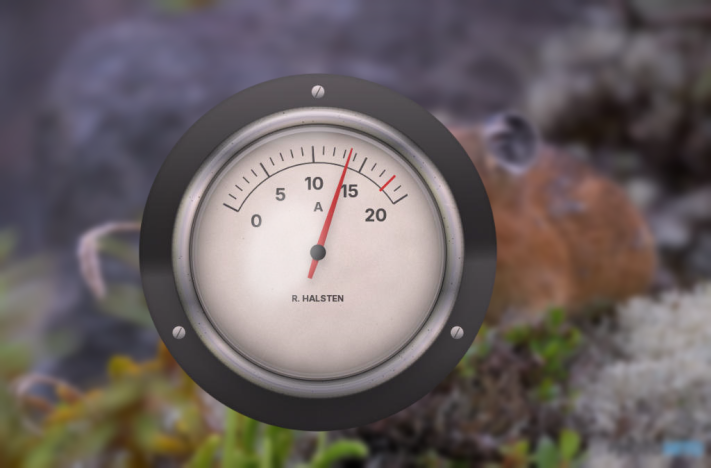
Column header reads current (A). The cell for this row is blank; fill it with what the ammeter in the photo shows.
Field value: 13.5 A
